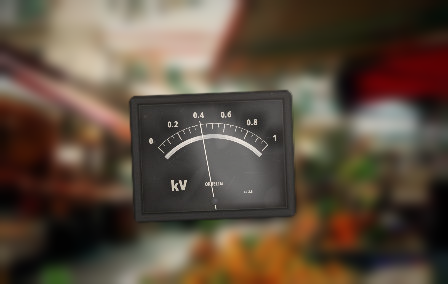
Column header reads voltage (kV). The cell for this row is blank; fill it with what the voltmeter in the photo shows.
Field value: 0.4 kV
